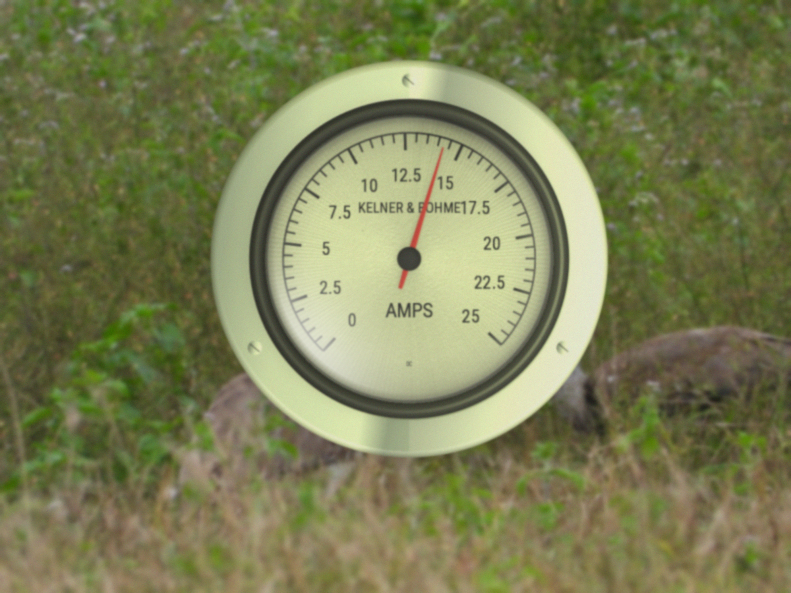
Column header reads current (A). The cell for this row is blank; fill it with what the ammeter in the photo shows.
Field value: 14.25 A
